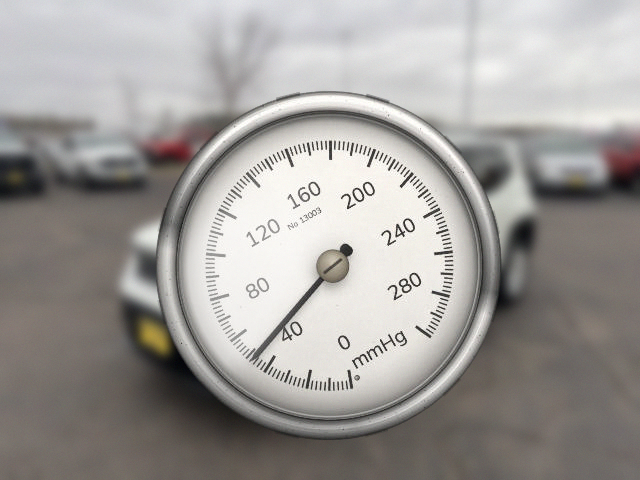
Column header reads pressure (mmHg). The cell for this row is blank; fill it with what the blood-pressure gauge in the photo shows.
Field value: 48 mmHg
